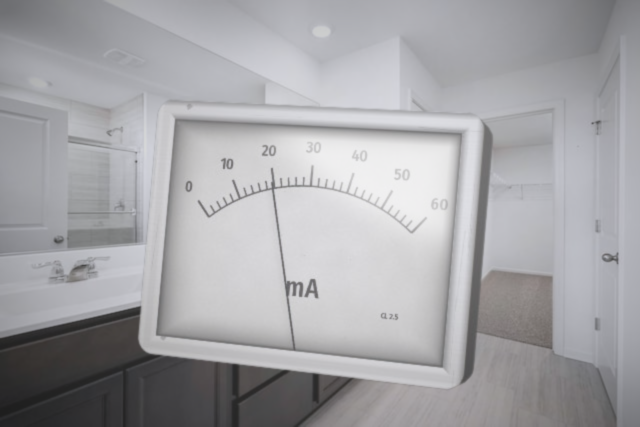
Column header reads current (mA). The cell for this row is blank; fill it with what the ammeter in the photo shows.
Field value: 20 mA
